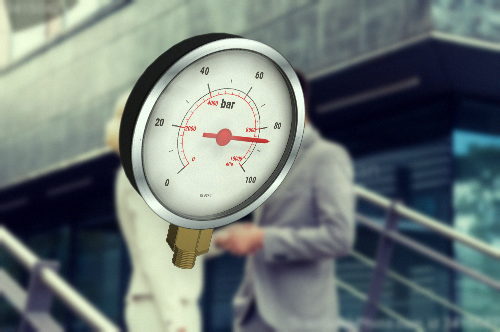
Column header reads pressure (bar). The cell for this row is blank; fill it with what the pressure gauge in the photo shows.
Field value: 85 bar
